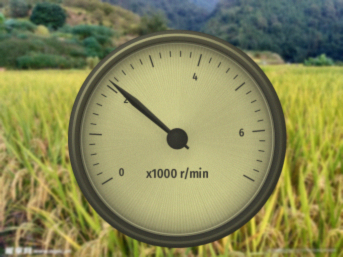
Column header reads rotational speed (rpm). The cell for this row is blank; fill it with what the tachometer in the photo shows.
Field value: 2100 rpm
